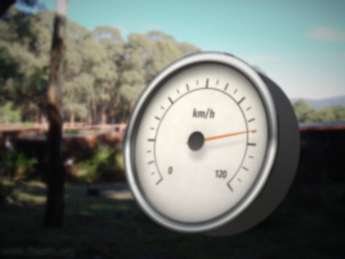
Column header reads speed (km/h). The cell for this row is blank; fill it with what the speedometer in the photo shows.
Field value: 95 km/h
